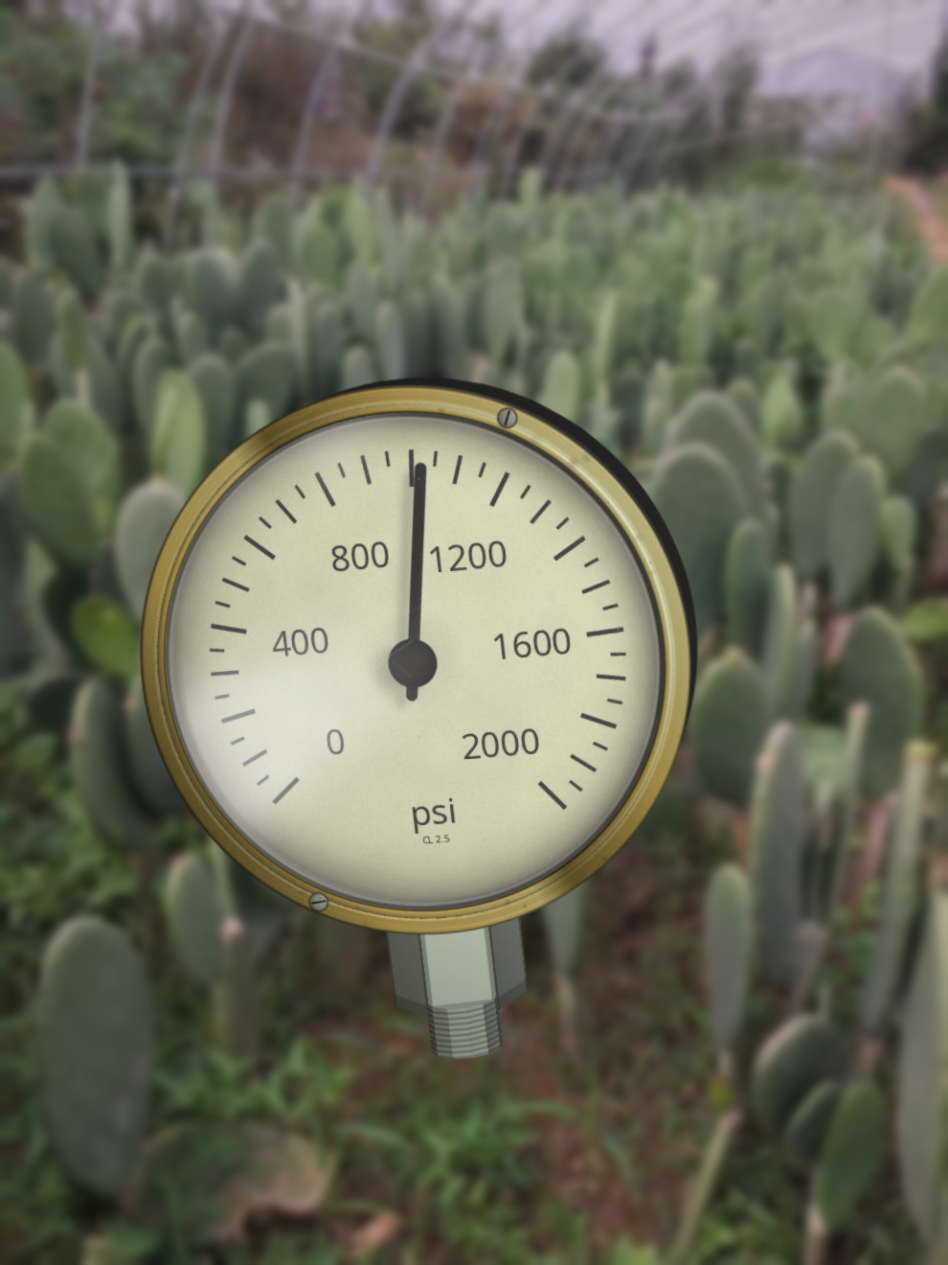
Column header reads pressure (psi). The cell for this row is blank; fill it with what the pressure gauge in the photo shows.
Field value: 1025 psi
